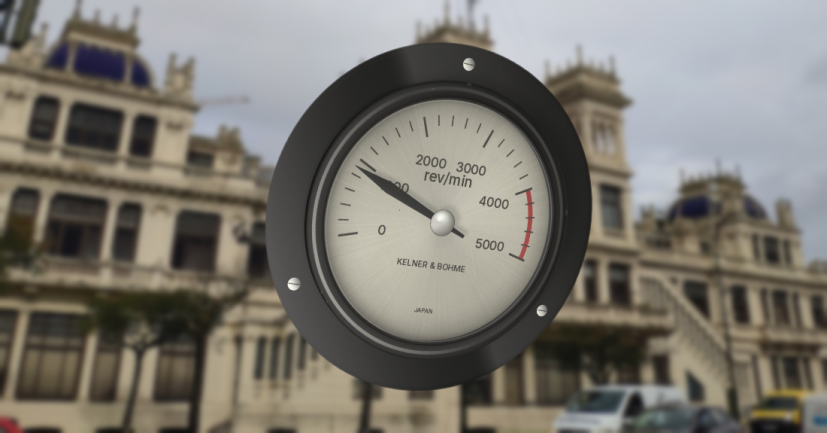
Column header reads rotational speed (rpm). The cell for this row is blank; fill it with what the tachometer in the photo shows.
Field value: 900 rpm
